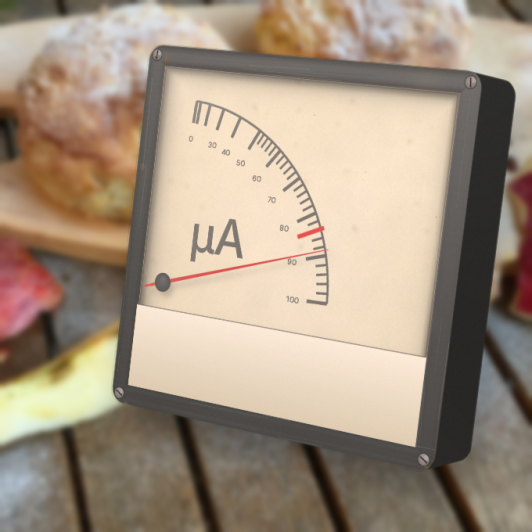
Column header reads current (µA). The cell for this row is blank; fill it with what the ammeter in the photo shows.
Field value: 89 µA
